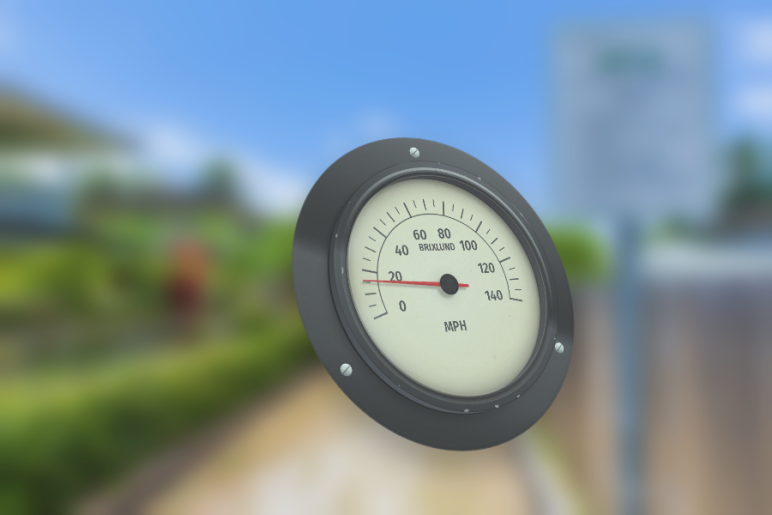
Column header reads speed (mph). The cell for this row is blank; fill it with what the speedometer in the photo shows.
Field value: 15 mph
